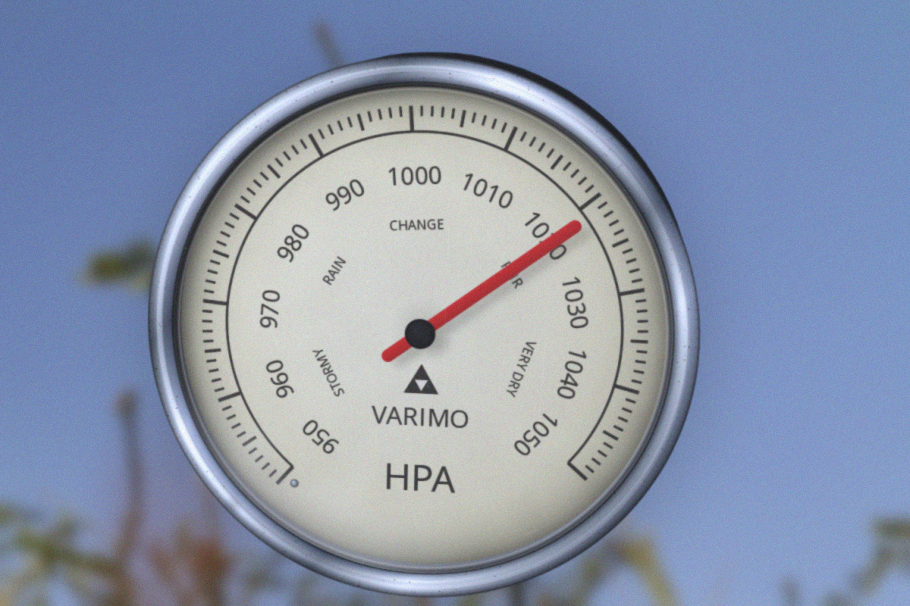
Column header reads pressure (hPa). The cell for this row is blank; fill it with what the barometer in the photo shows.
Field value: 1021 hPa
